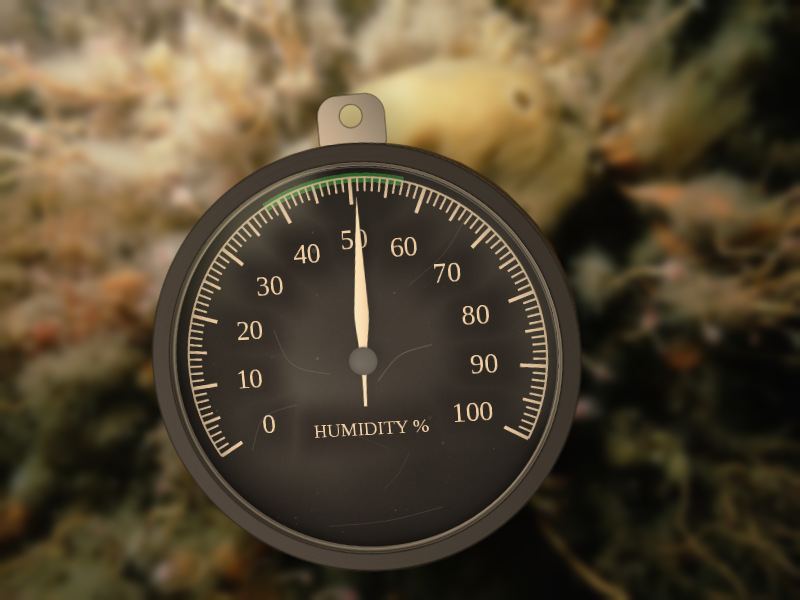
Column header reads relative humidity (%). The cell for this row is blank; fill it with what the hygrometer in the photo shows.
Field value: 51 %
